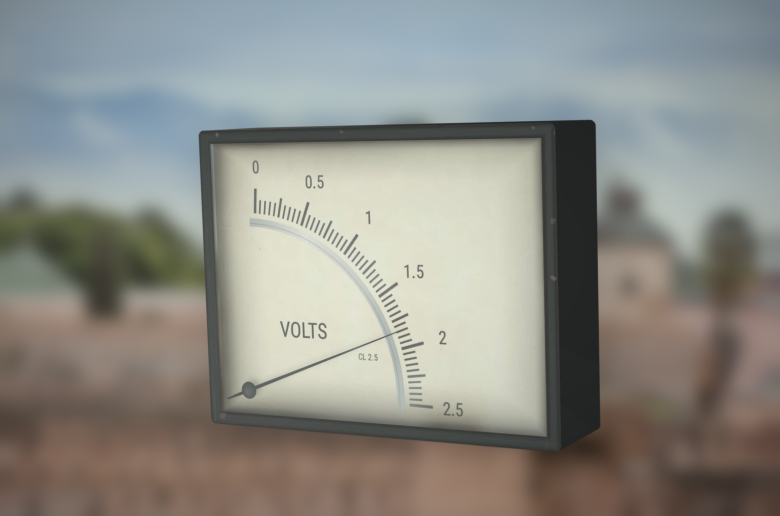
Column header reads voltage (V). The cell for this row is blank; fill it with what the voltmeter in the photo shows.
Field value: 1.85 V
